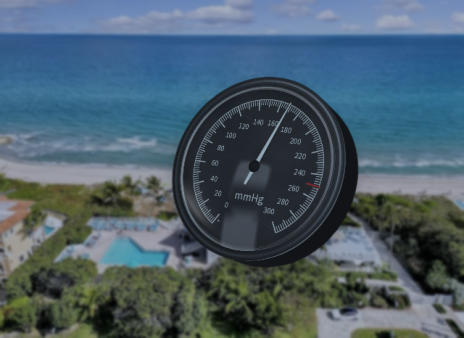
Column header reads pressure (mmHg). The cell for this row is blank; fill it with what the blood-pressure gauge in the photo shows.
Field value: 170 mmHg
